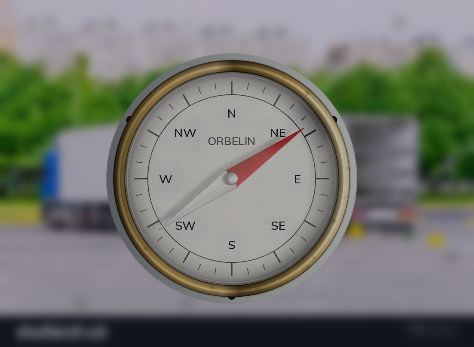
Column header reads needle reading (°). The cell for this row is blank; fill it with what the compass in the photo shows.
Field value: 55 °
